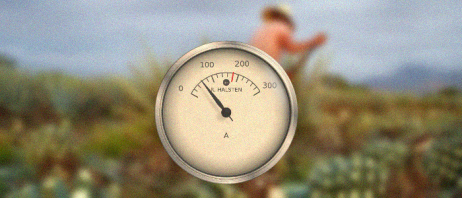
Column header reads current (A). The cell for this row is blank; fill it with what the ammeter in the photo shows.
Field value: 60 A
